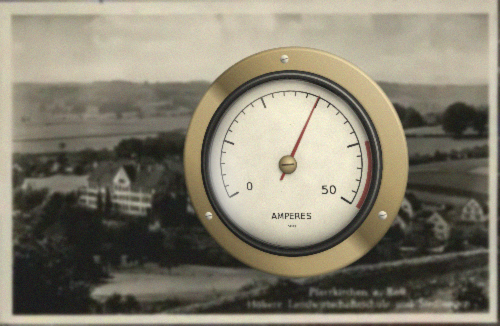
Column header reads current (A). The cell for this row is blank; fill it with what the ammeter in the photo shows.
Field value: 30 A
